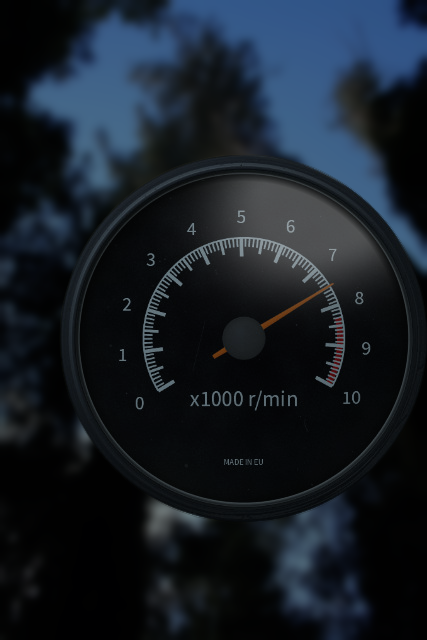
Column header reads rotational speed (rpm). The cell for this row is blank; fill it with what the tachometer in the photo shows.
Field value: 7500 rpm
